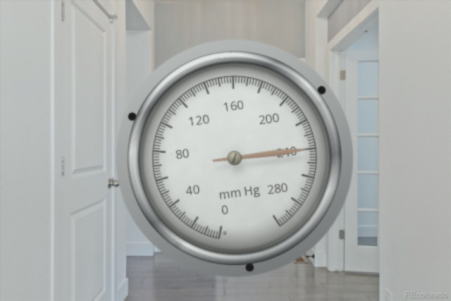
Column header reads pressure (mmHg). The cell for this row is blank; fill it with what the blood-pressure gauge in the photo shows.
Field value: 240 mmHg
